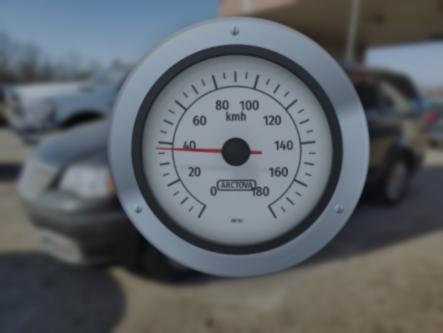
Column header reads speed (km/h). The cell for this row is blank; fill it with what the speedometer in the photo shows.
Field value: 37.5 km/h
